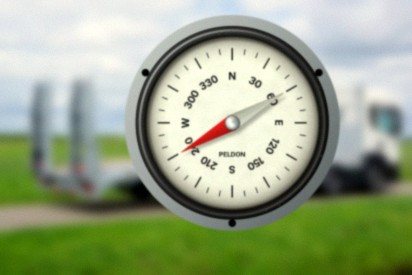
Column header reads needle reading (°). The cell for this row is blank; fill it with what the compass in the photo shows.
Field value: 240 °
